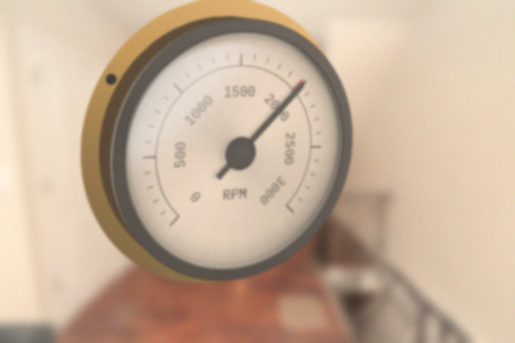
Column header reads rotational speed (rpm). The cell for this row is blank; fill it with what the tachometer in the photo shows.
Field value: 2000 rpm
